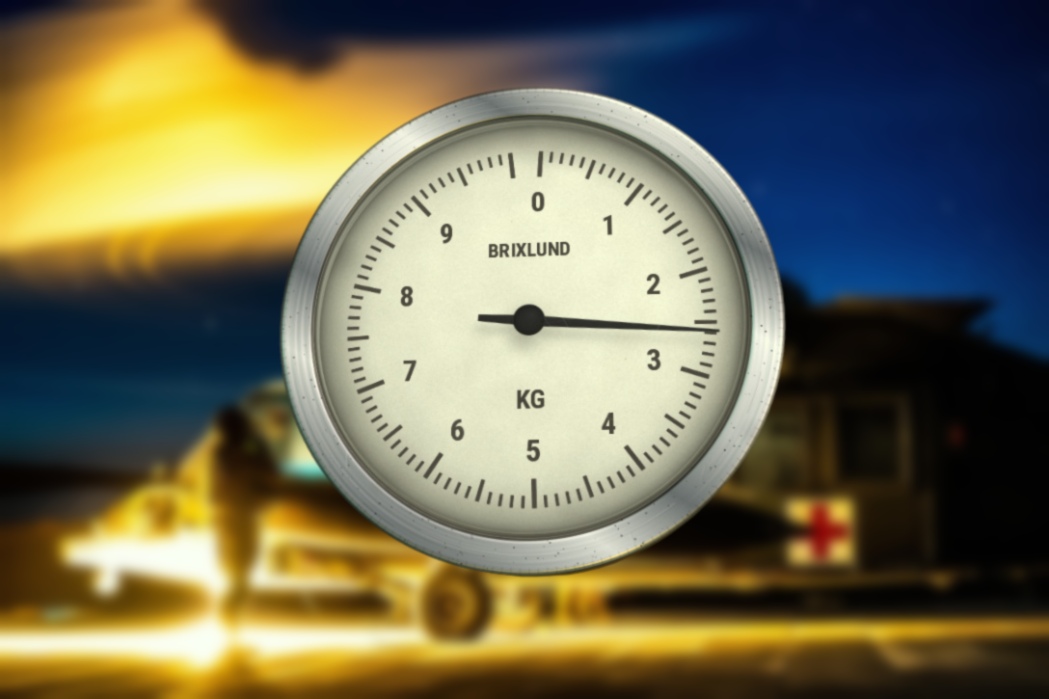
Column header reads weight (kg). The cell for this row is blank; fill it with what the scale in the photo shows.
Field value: 2.6 kg
